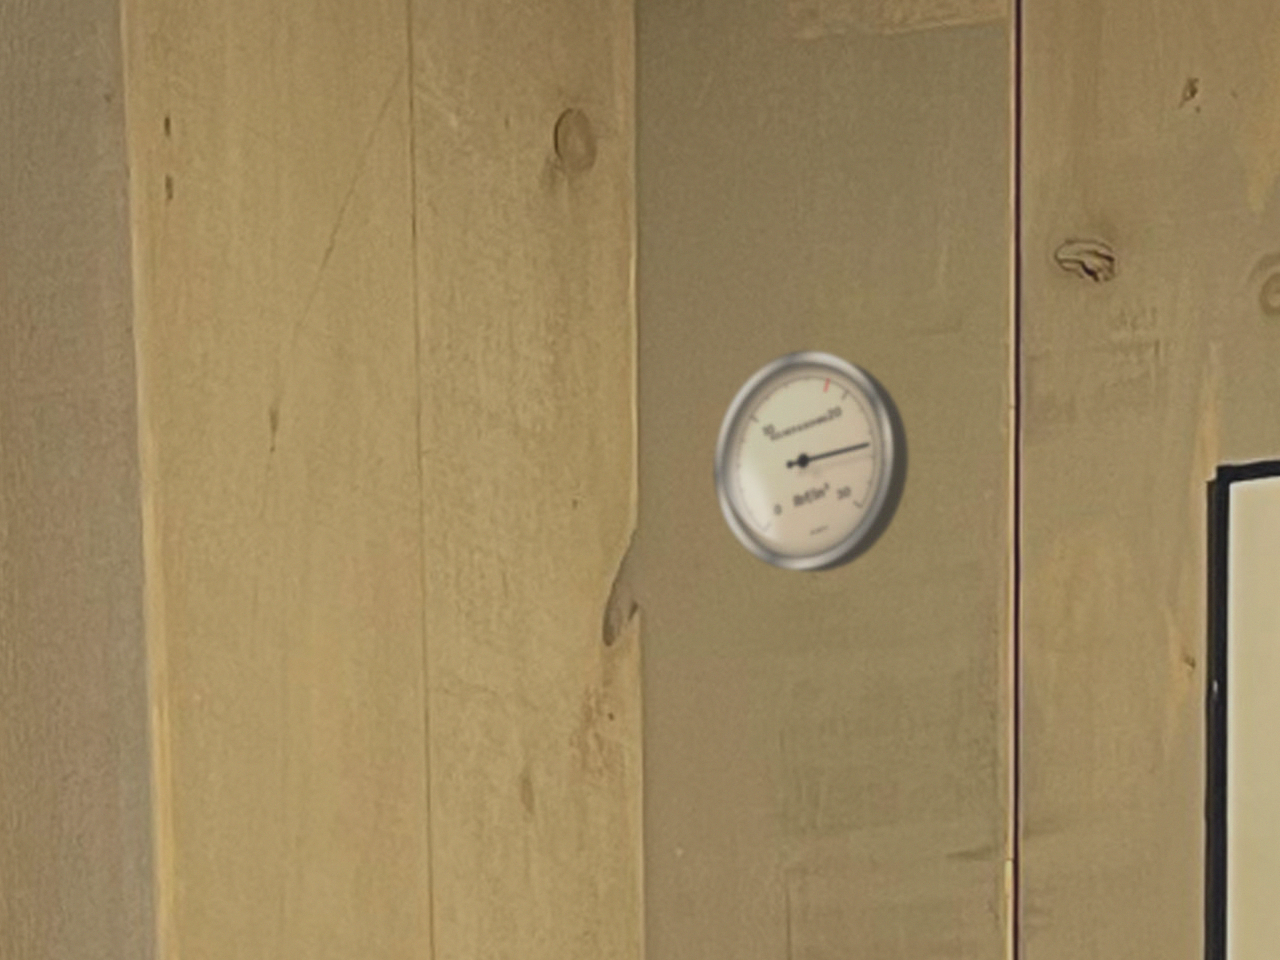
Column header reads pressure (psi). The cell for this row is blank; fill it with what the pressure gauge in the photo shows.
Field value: 25 psi
